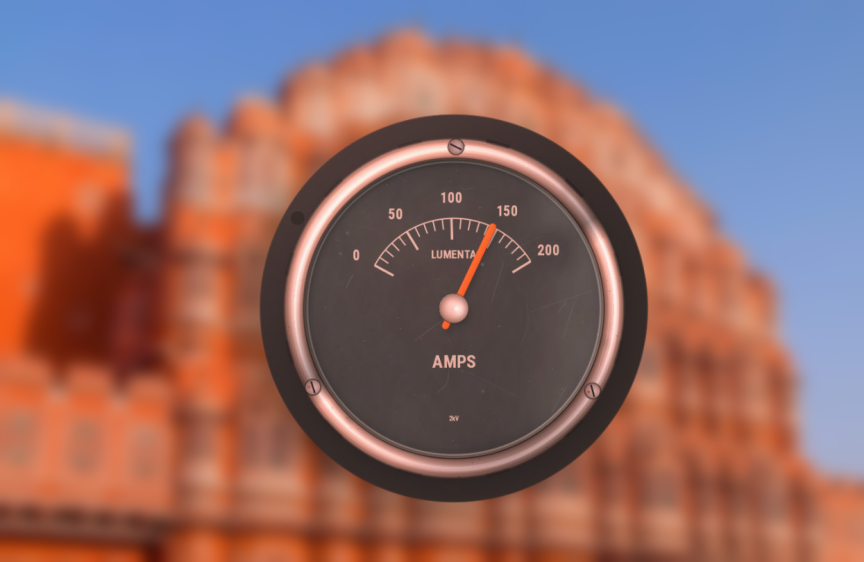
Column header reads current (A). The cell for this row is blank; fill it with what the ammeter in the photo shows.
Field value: 145 A
